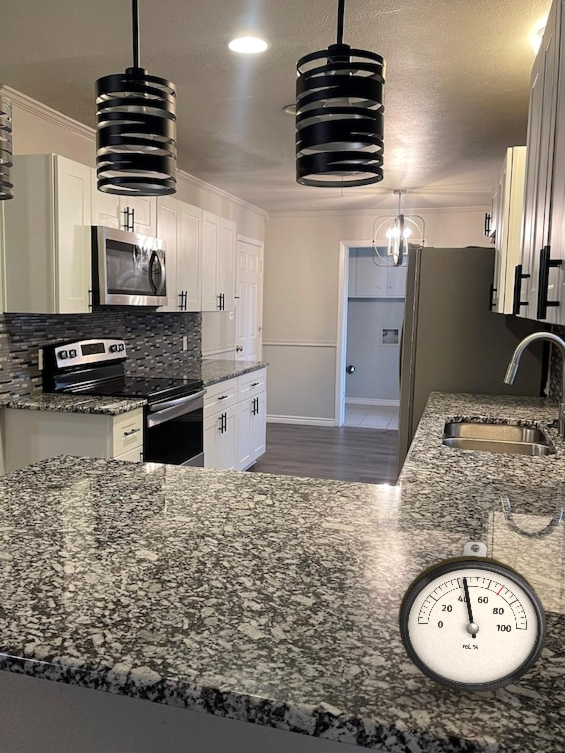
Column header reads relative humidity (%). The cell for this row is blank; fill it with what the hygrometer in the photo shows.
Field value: 44 %
